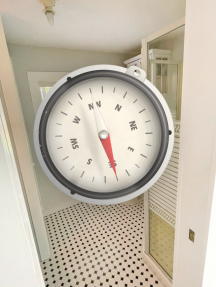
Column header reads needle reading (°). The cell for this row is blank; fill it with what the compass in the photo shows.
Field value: 135 °
